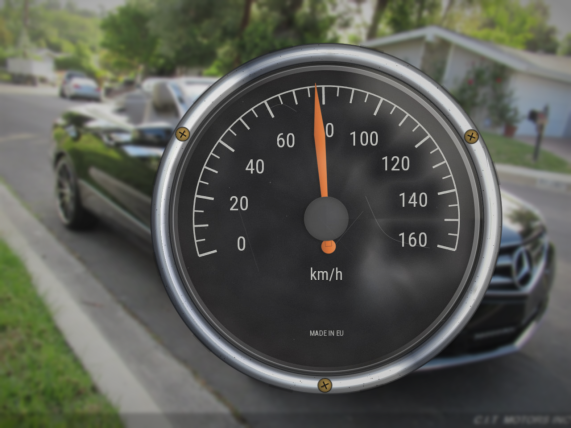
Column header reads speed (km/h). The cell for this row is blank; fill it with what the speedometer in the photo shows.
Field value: 77.5 km/h
